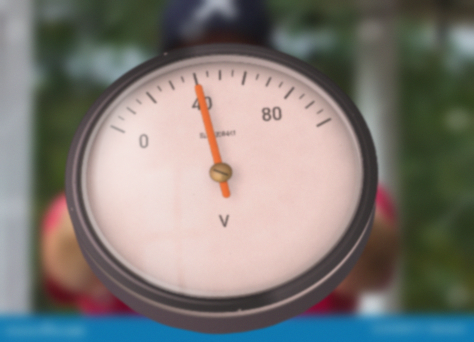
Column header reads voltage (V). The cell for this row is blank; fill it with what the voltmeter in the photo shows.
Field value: 40 V
